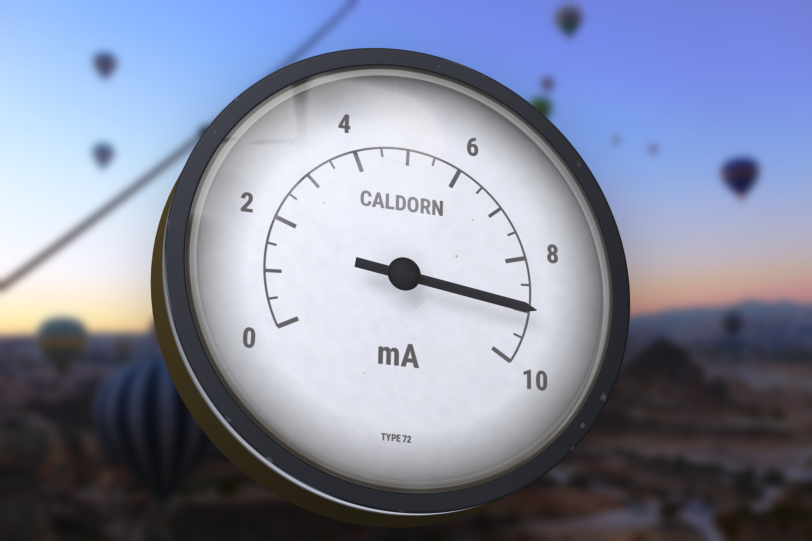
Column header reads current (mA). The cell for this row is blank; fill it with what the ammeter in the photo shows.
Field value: 9 mA
